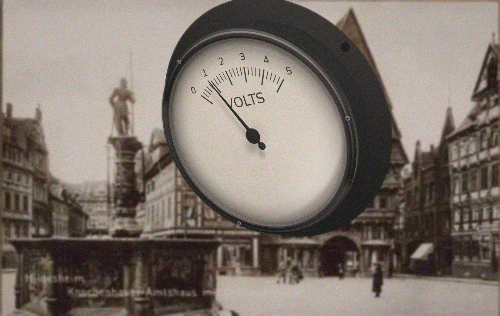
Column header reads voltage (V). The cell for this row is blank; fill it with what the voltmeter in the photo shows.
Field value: 1 V
